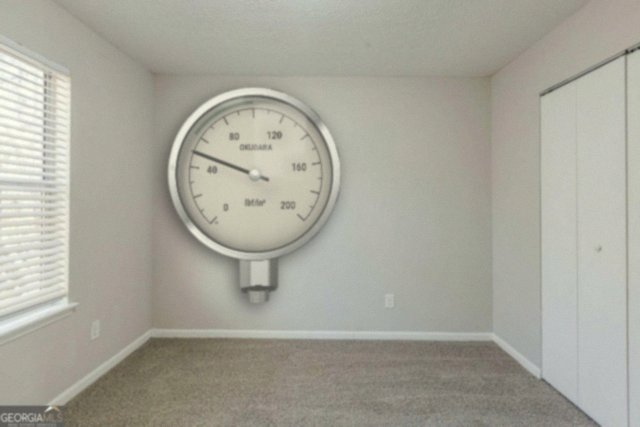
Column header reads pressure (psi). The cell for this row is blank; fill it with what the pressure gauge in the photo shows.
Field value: 50 psi
